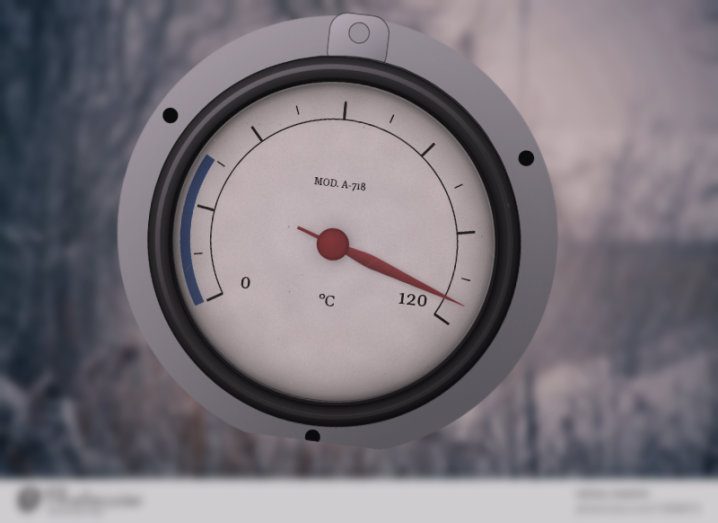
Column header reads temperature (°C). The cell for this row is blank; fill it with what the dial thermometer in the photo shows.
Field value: 115 °C
